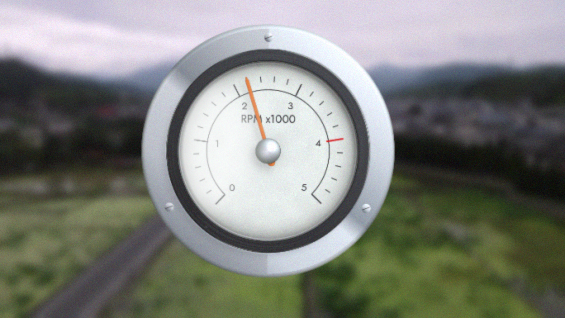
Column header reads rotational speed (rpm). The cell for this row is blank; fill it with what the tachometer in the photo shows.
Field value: 2200 rpm
